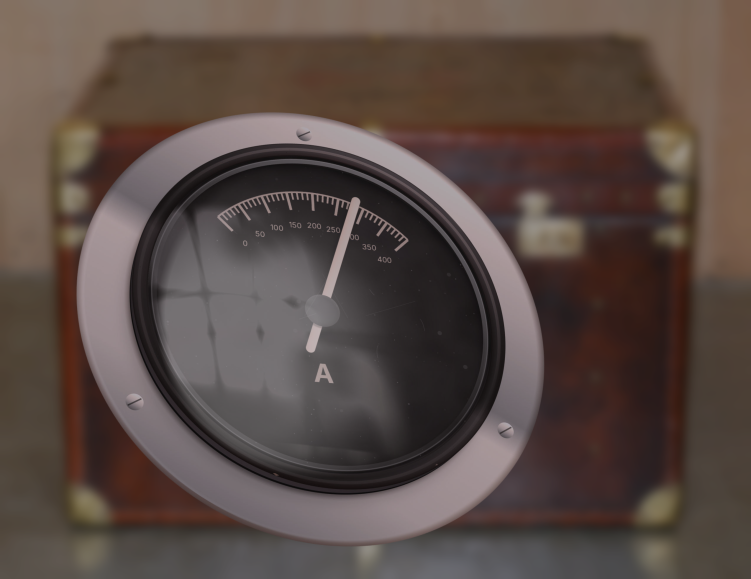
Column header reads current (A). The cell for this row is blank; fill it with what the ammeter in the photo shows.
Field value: 280 A
